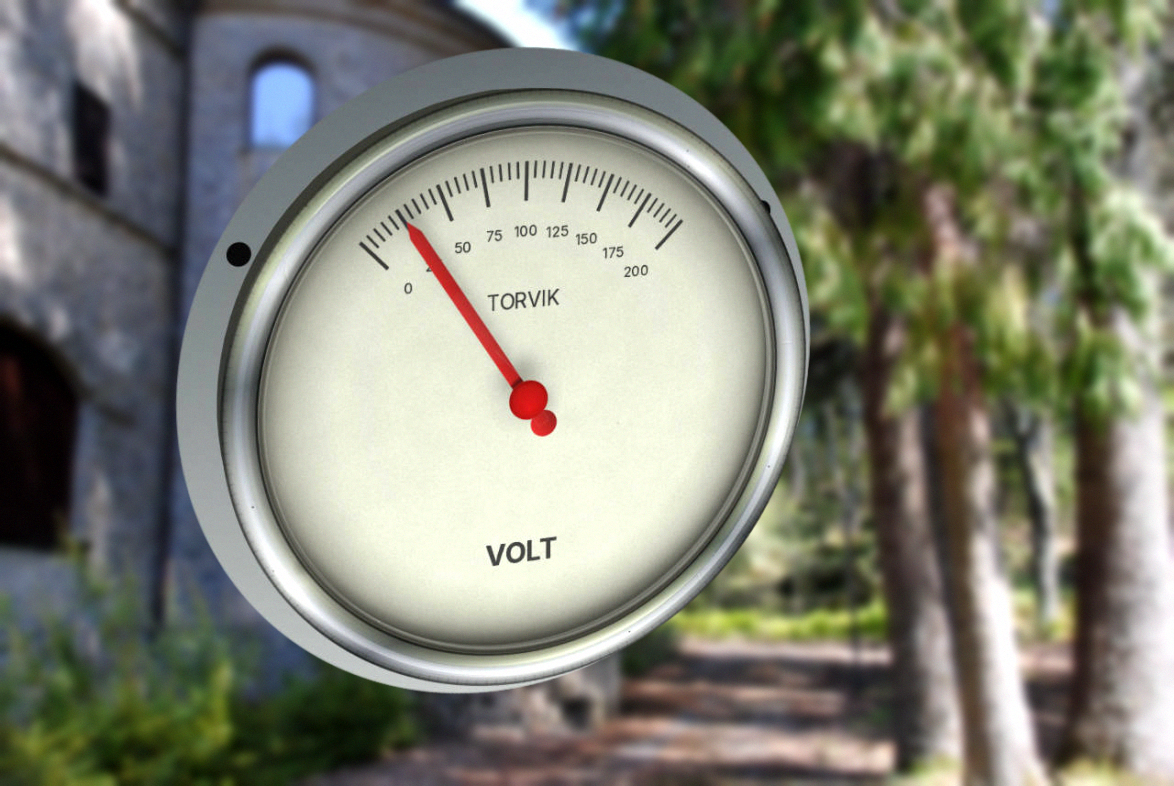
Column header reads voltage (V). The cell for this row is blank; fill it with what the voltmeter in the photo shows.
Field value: 25 V
